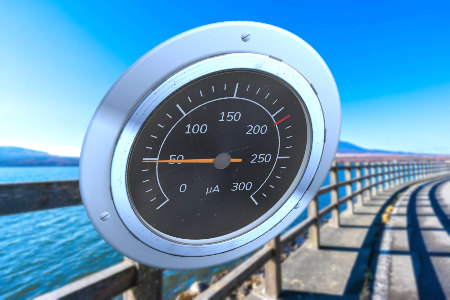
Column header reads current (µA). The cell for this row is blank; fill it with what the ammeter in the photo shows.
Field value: 50 µA
